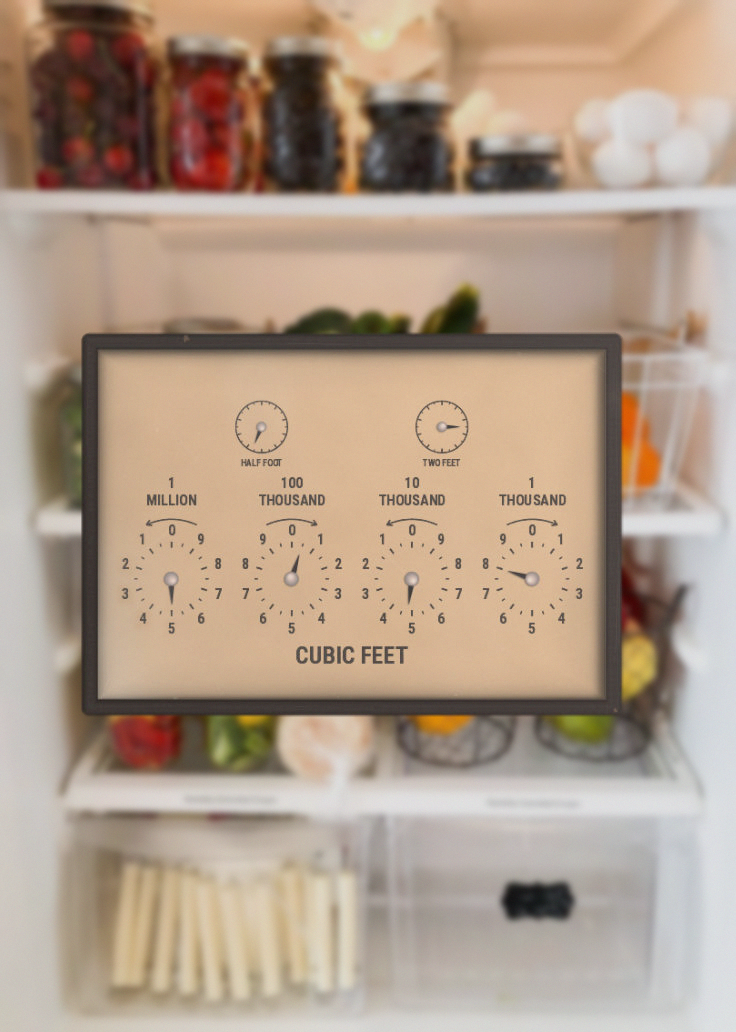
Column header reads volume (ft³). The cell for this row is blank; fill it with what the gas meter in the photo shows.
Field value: 504800 ft³
